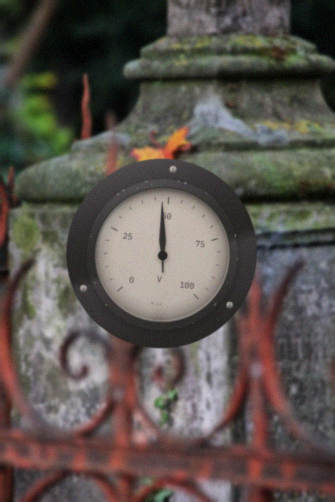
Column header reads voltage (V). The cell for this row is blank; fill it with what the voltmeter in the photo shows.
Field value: 47.5 V
